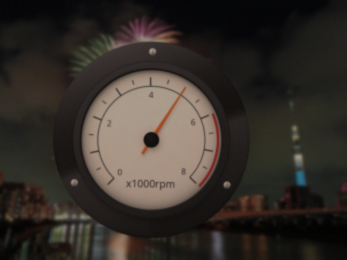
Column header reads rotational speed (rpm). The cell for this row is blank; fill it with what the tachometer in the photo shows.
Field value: 5000 rpm
